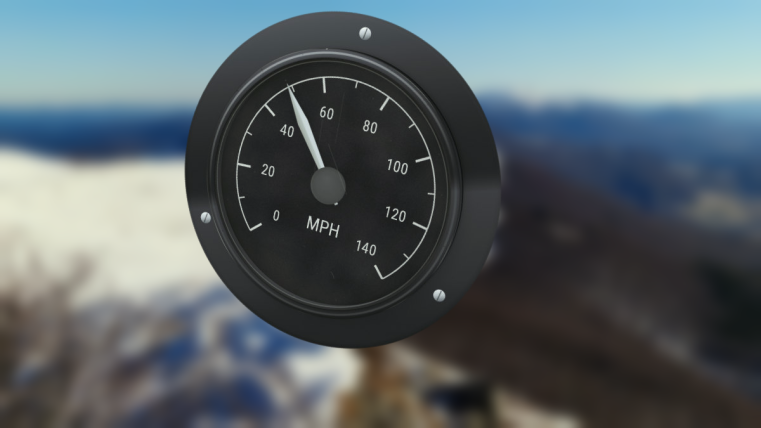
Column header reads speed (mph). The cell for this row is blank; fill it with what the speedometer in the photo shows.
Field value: 50 mph
